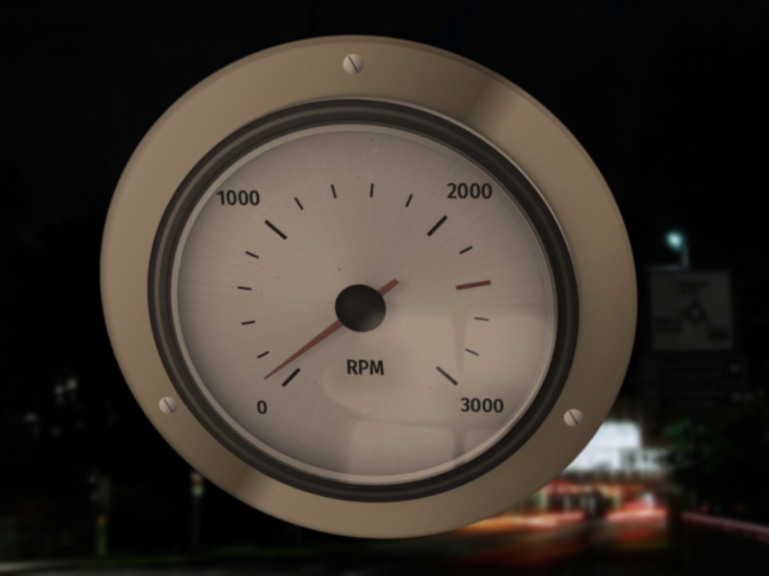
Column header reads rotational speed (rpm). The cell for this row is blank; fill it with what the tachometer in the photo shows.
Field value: 100 rpm
